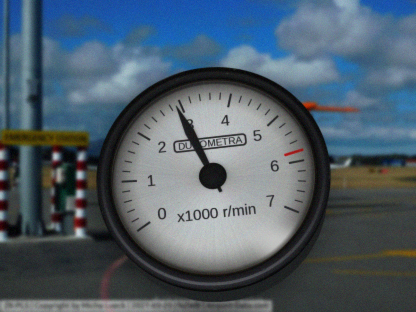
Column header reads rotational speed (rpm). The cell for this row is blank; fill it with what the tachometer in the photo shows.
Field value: 2900 rpm
